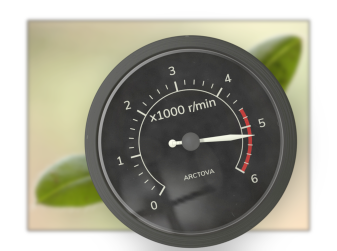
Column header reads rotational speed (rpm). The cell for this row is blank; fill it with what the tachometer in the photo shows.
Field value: 5200 rpm
